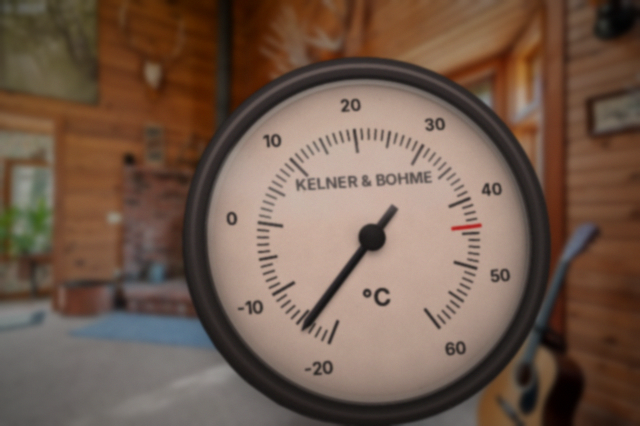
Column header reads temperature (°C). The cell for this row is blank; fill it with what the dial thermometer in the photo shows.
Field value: -16 °C
